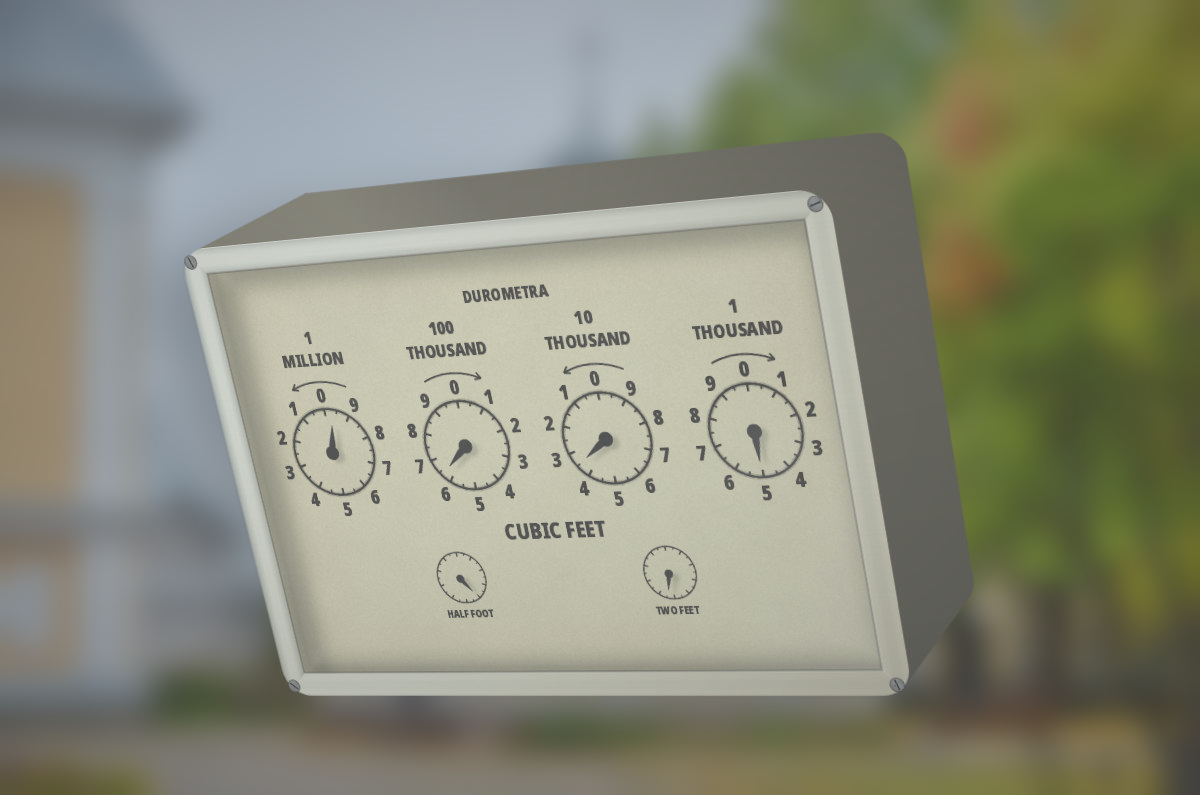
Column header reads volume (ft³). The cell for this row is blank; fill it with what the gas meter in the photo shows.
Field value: 963500 ft³
